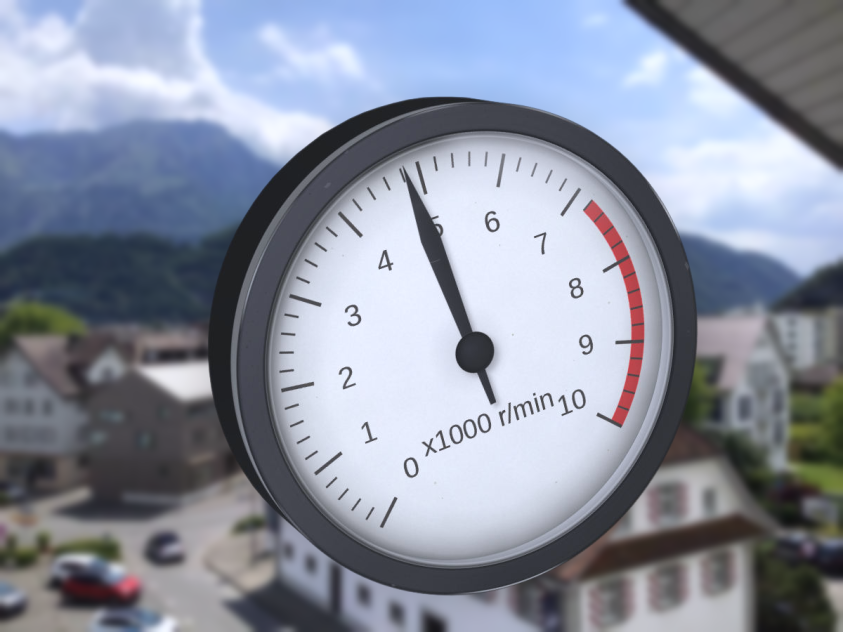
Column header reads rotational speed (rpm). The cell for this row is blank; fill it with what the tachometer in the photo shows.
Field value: 4800 rpm
